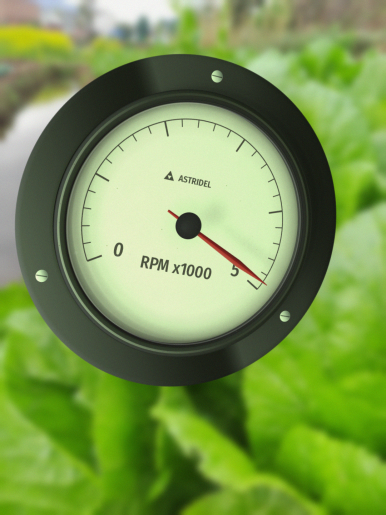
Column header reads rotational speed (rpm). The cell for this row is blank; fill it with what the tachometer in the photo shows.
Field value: 4900 rpm
